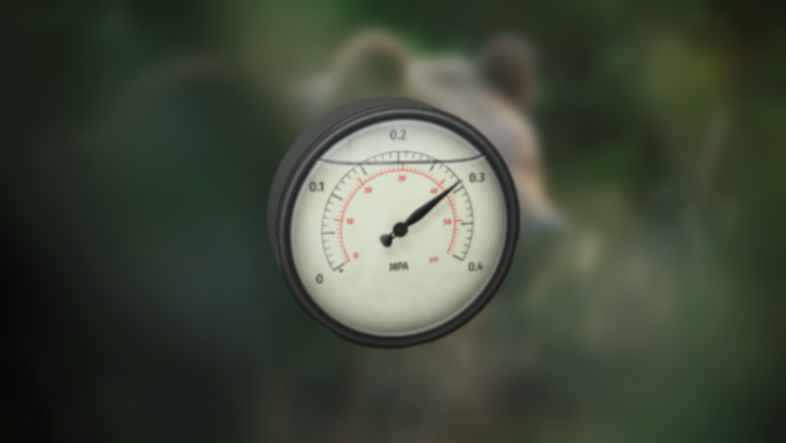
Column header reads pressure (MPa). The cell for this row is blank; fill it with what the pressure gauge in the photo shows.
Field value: 0.29 MPa
